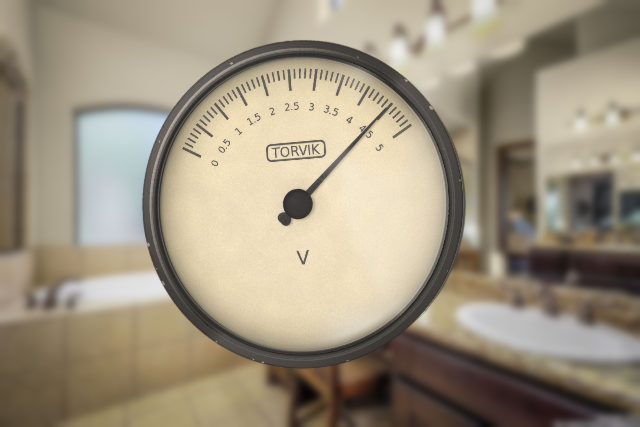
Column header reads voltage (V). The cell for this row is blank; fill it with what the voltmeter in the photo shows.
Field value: 4.5 V
